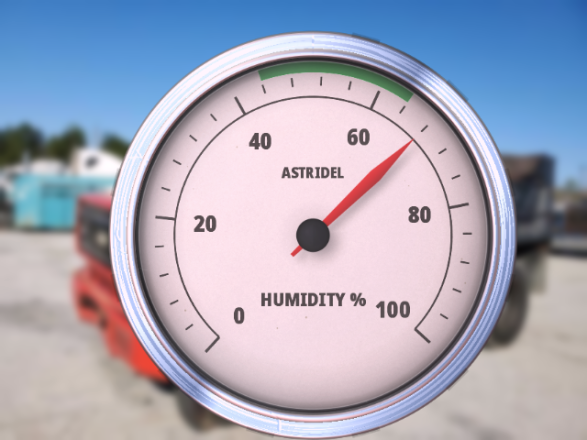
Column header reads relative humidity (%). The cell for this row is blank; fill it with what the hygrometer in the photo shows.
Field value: 68 %
